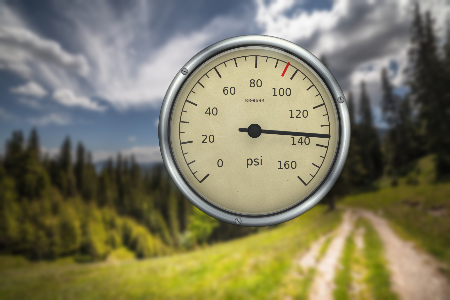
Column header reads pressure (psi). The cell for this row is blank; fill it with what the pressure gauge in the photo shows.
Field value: 135 psi
